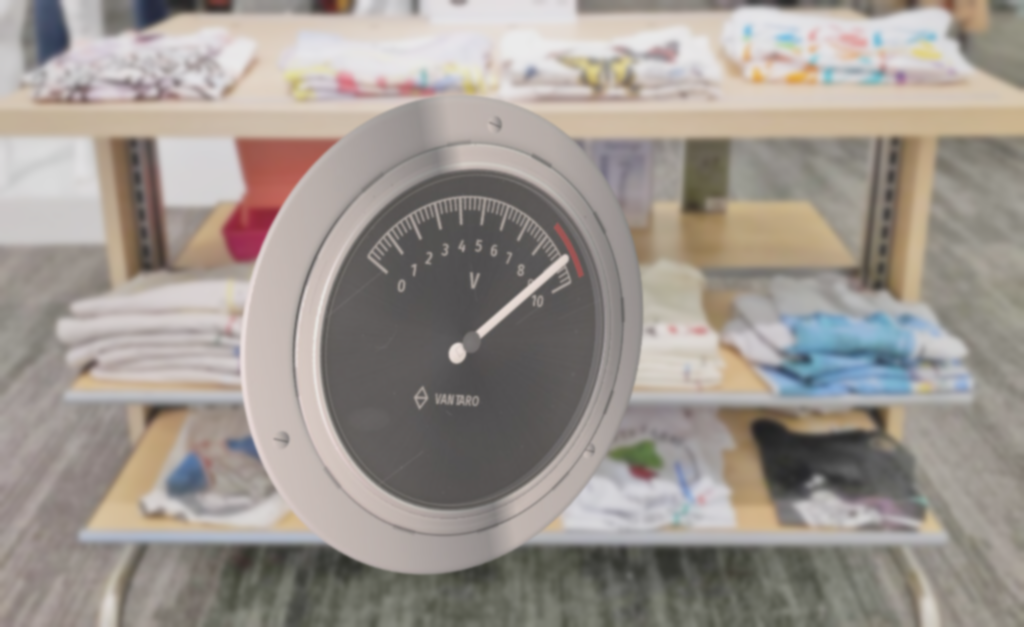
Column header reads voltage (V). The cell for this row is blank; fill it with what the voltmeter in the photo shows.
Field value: 9 V
